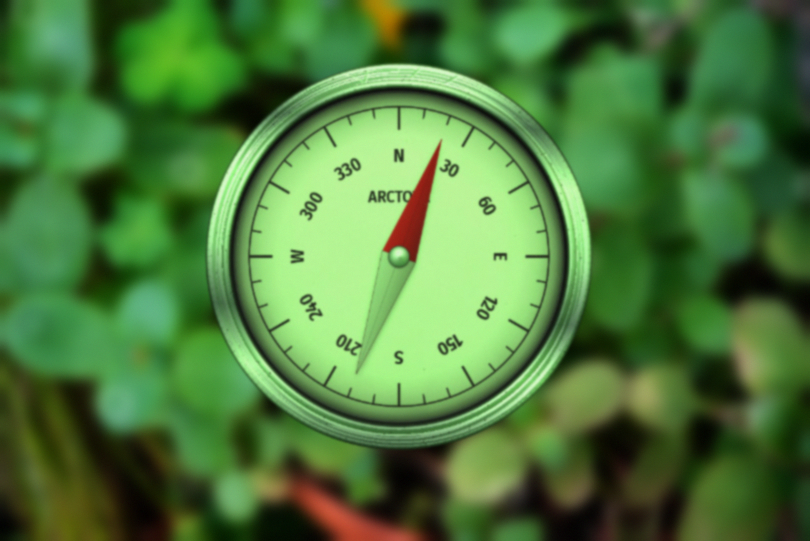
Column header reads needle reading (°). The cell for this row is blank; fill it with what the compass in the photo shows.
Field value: 20 °
